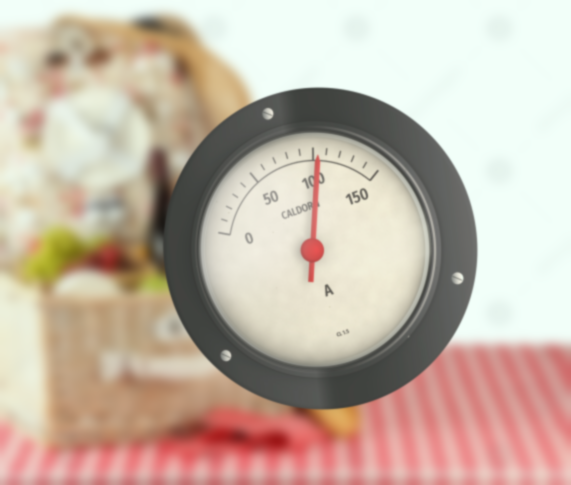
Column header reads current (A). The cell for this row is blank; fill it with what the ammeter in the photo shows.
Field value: 105 A
